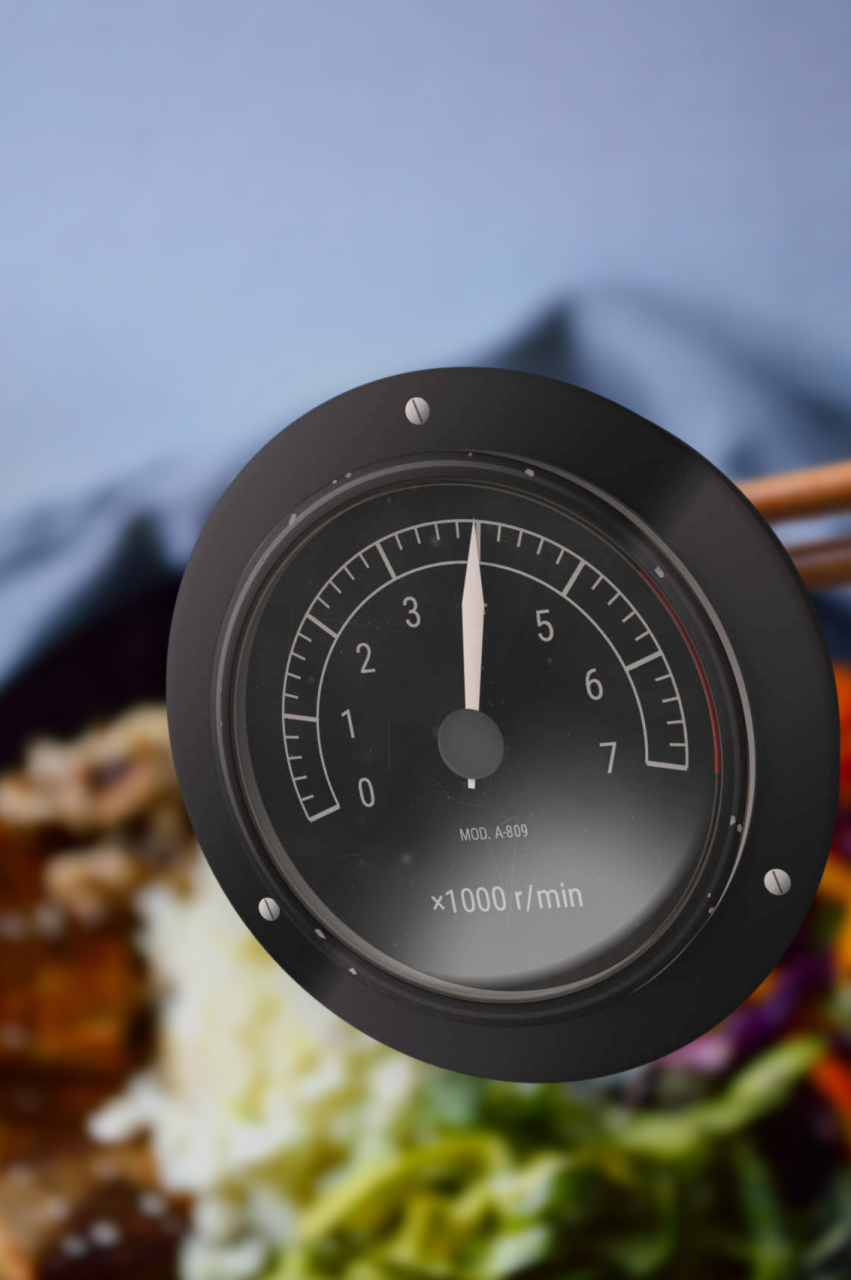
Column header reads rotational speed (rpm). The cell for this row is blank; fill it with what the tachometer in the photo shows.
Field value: 4000 rpm
